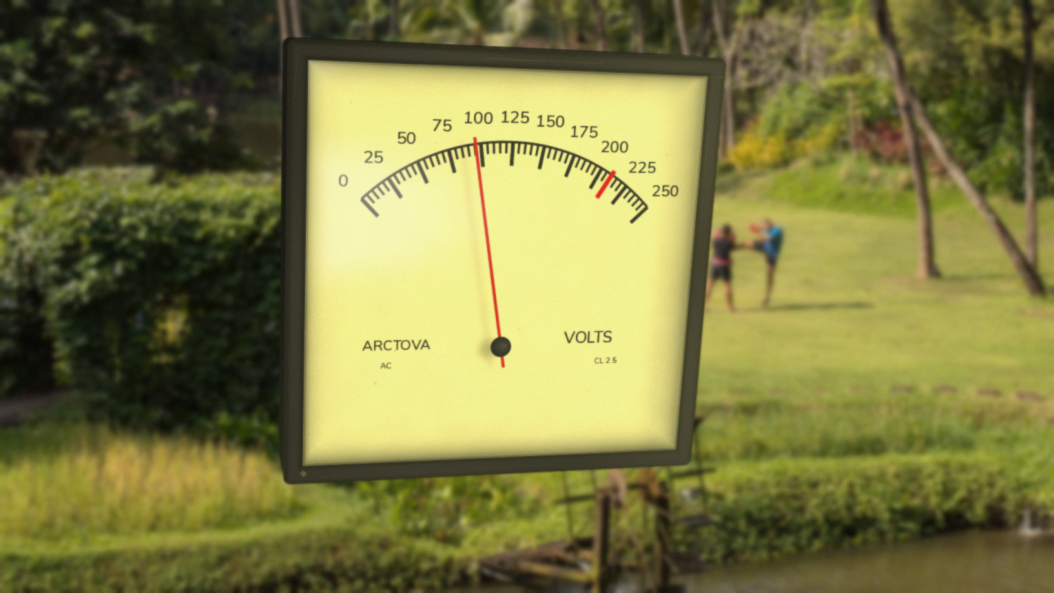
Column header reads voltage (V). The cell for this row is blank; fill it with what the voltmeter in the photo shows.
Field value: 95 V
